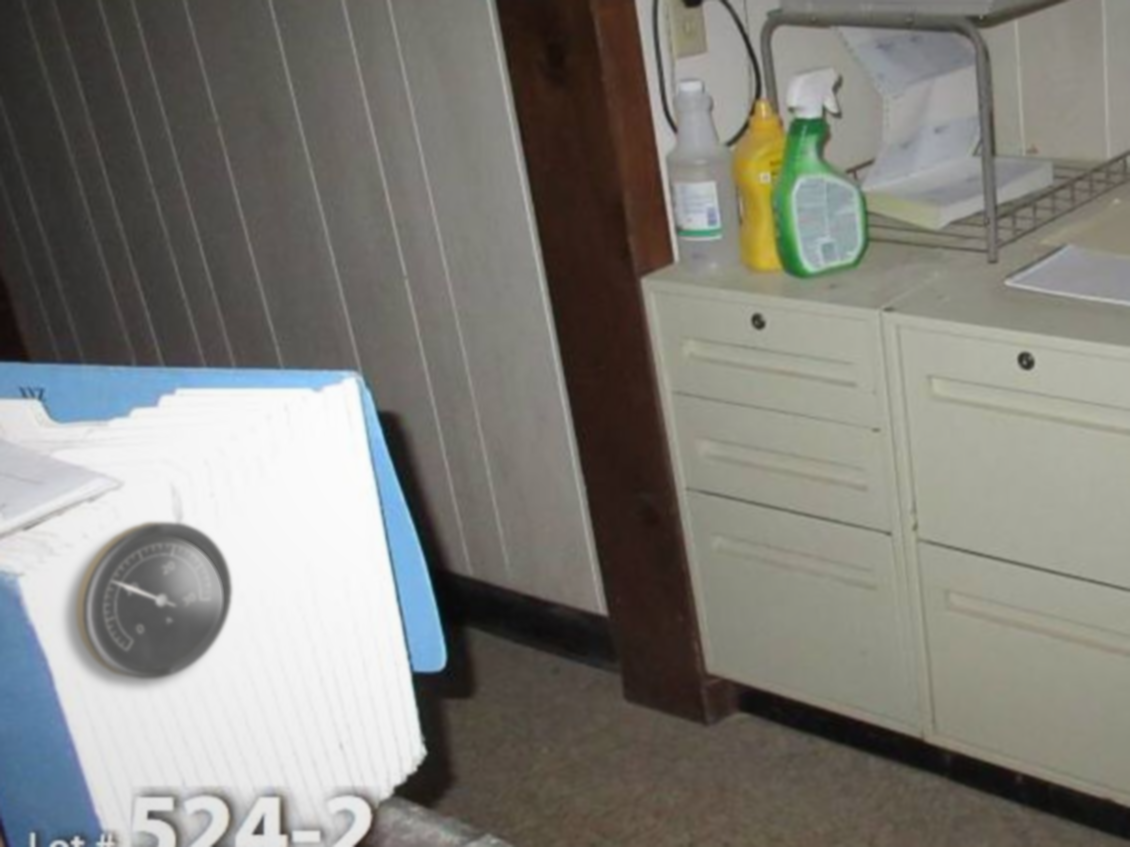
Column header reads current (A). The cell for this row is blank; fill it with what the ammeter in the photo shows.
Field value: 10 A
